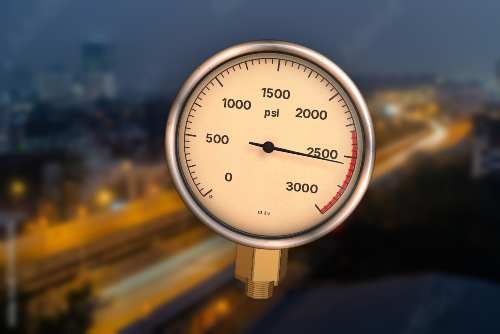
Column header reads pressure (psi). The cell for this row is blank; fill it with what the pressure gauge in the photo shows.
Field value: 2550 psi
